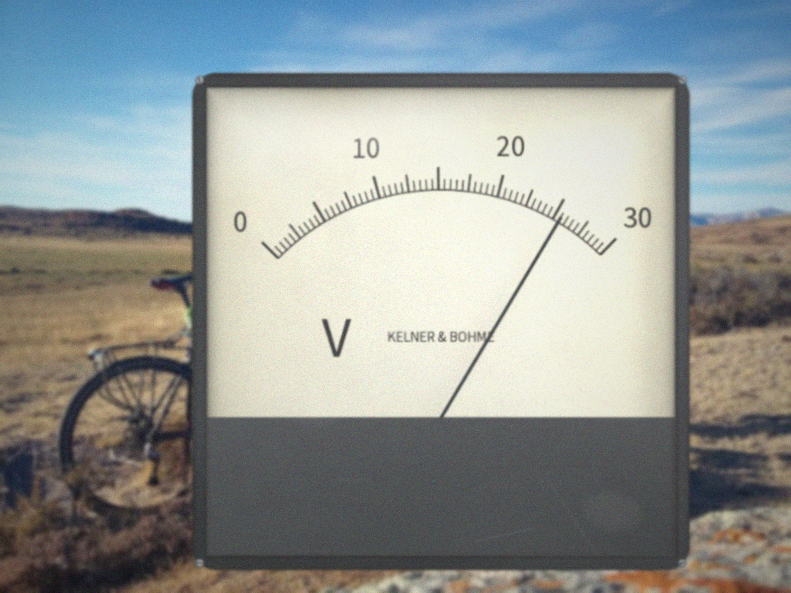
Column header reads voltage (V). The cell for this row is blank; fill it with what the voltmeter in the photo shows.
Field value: 25.5 V
